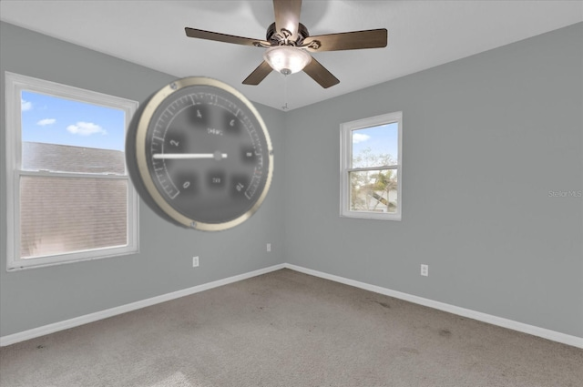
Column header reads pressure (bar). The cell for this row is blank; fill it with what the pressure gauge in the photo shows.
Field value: 1.4 bar
